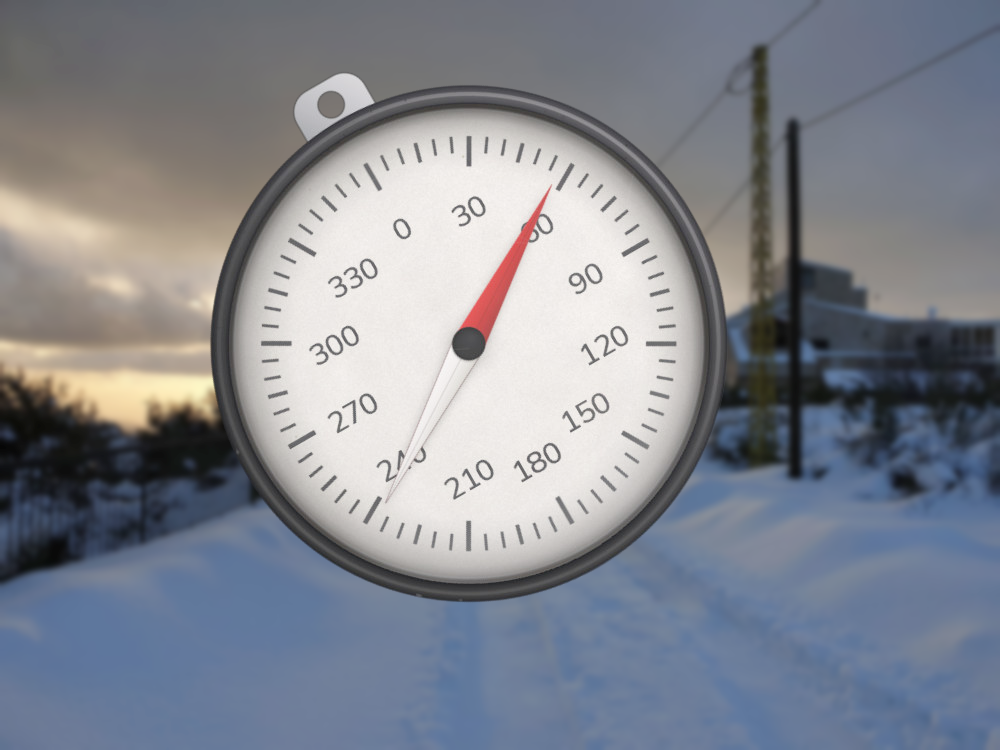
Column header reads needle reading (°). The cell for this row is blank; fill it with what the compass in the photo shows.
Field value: 57.5 °
